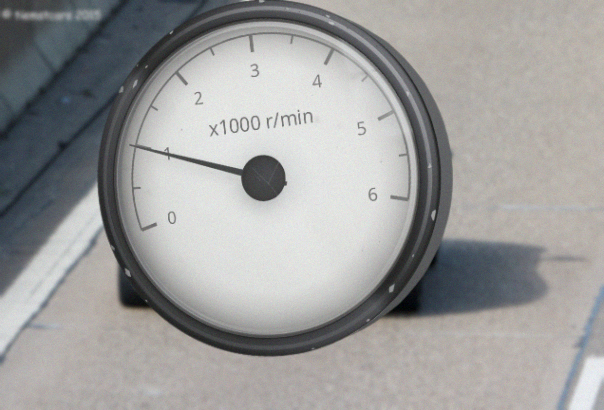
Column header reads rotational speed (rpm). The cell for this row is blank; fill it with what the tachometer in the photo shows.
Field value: 1000 rpm
